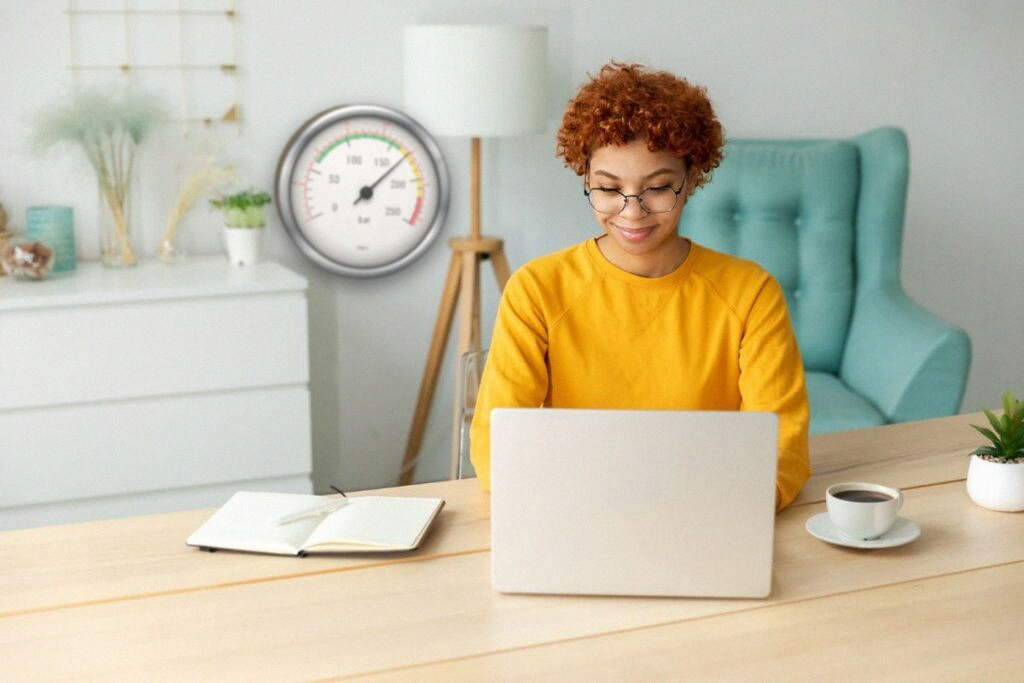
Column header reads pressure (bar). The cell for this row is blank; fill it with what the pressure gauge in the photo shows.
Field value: 170 bar
